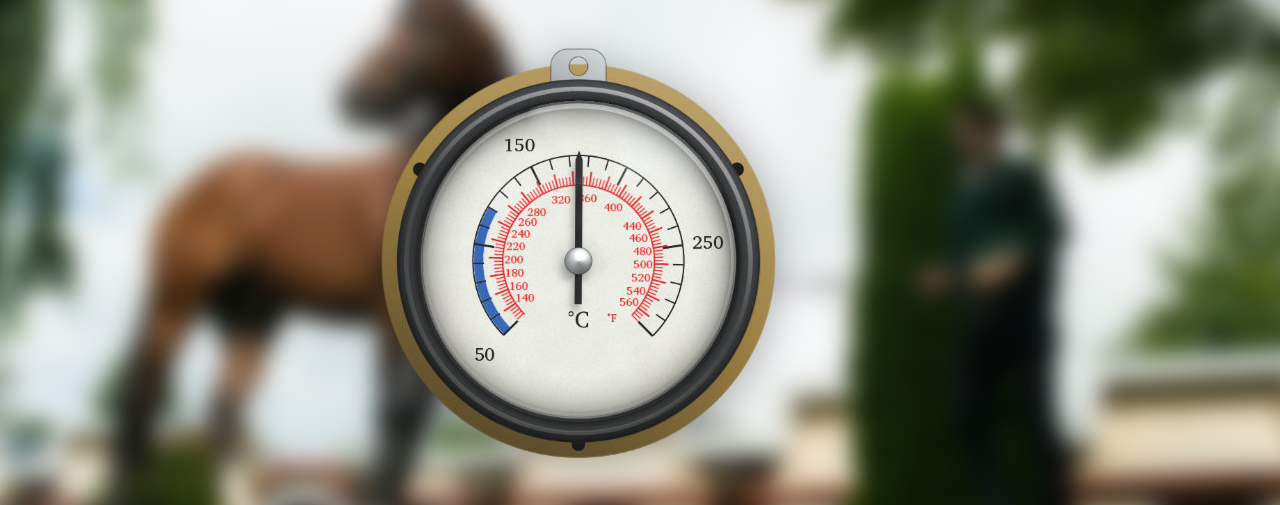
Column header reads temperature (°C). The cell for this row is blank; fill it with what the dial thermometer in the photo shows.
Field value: 175 °C
